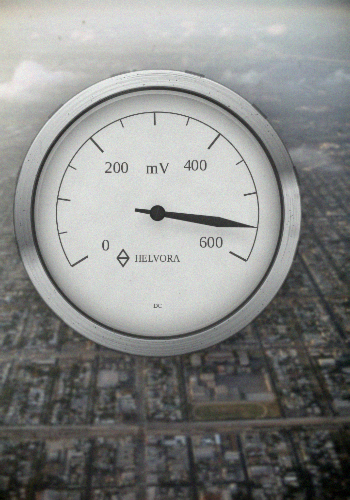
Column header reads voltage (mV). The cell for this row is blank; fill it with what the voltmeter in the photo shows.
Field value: 550 mV
